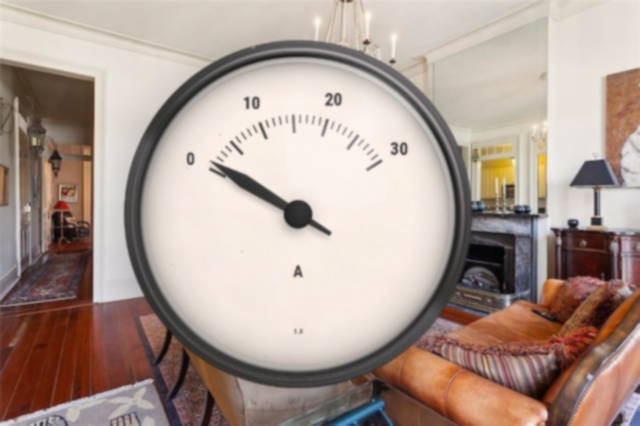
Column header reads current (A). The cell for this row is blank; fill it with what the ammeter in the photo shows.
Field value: 1 A
